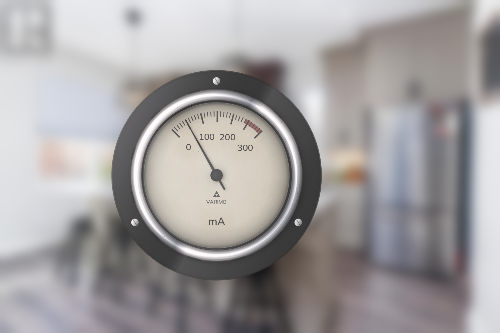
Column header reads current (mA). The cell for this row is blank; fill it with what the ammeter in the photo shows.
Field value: 50 mA
